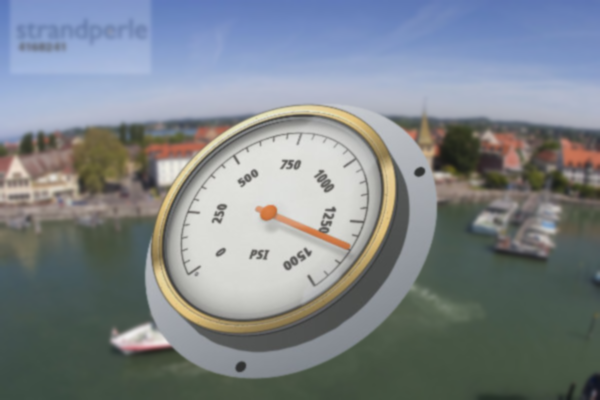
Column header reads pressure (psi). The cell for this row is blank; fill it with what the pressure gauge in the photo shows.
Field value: 1350 psi
